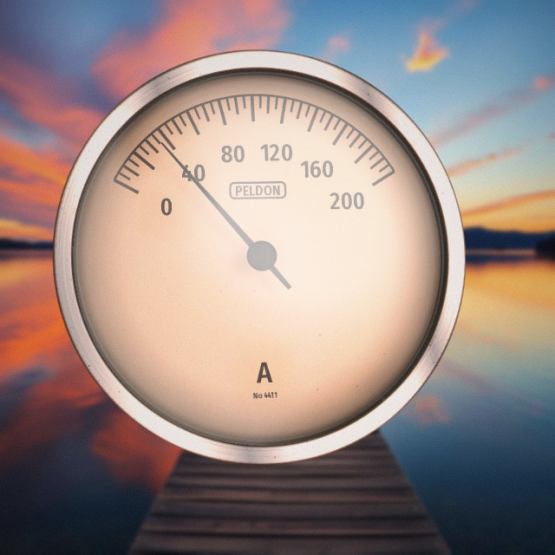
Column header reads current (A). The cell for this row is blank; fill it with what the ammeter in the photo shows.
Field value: 35 A
